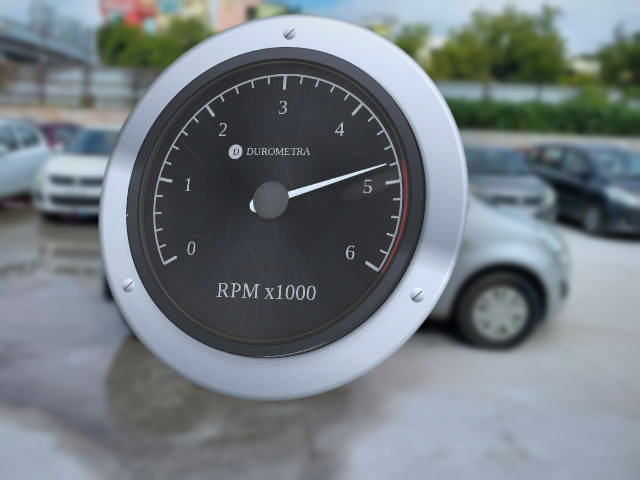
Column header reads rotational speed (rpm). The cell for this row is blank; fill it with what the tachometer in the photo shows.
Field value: 4800 rpm
